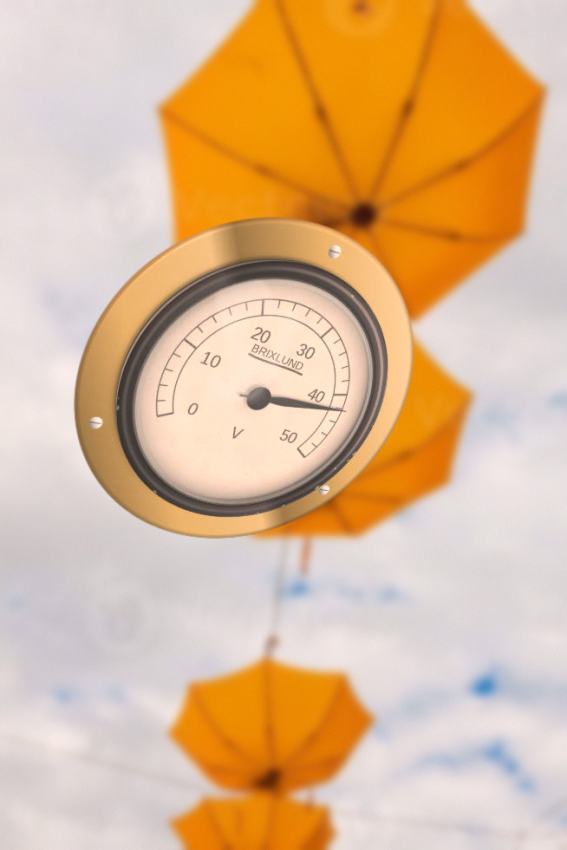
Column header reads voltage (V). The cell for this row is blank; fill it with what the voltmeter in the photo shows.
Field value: 42 V
